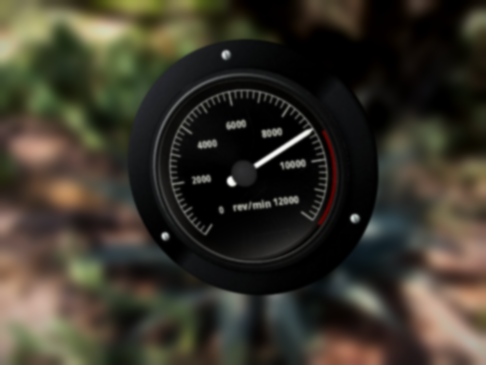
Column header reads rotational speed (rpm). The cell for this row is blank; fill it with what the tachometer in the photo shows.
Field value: 9000 rpm
